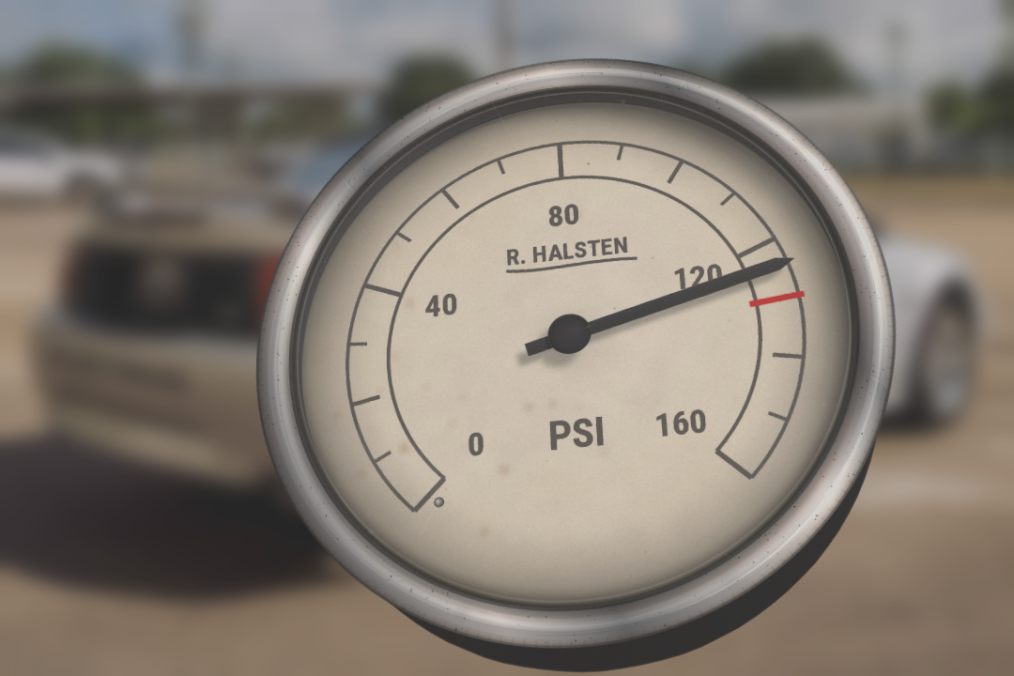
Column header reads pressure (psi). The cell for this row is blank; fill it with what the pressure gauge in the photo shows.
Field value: 125 psi
